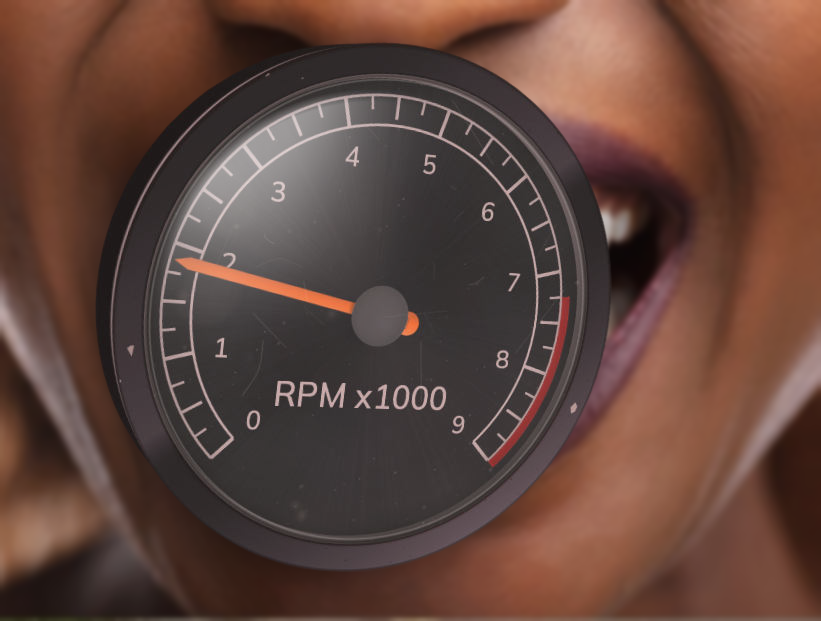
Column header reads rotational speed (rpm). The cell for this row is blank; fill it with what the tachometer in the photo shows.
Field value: 1875 rpm
